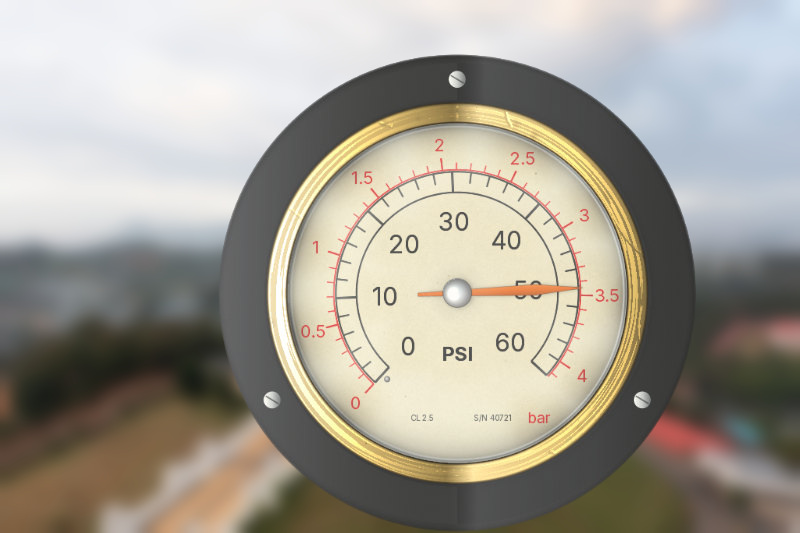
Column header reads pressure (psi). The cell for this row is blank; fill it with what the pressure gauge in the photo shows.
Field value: 50 psi
